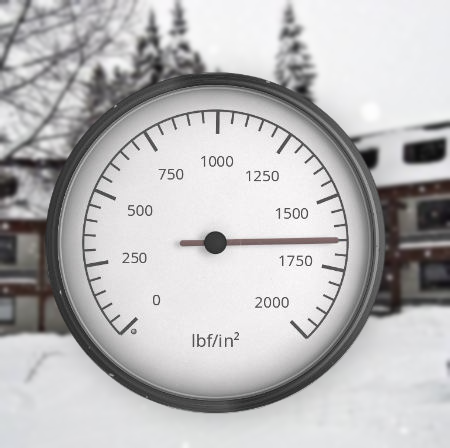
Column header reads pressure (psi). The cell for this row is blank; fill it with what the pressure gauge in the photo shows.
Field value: 1650 psi
